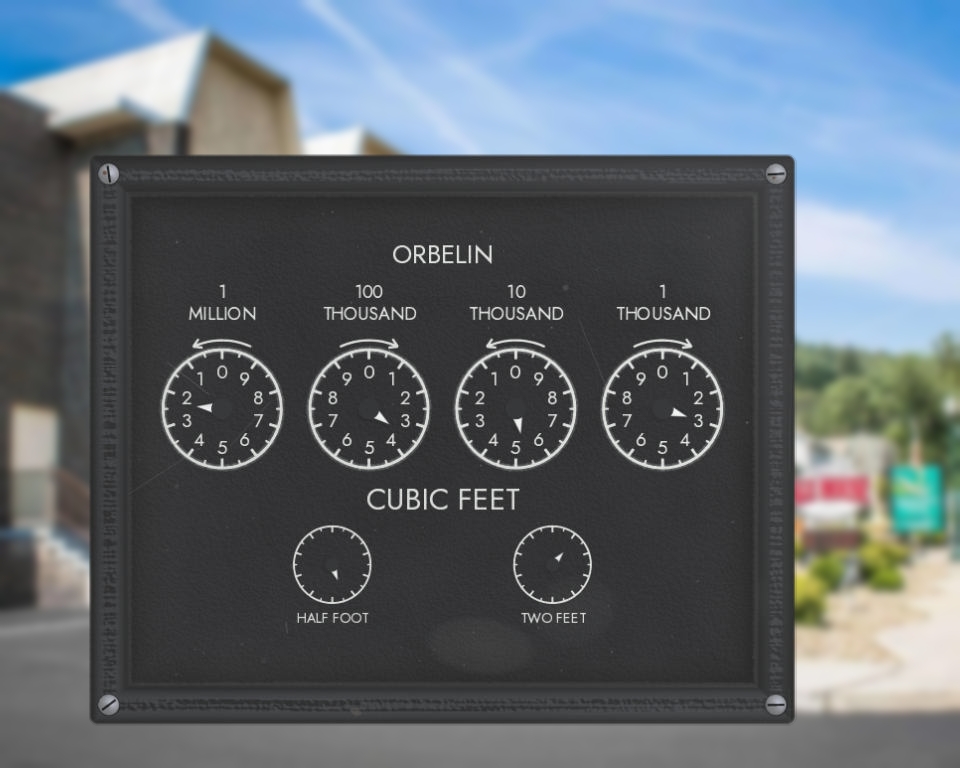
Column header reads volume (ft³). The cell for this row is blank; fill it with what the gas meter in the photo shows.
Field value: 235300 ft³
